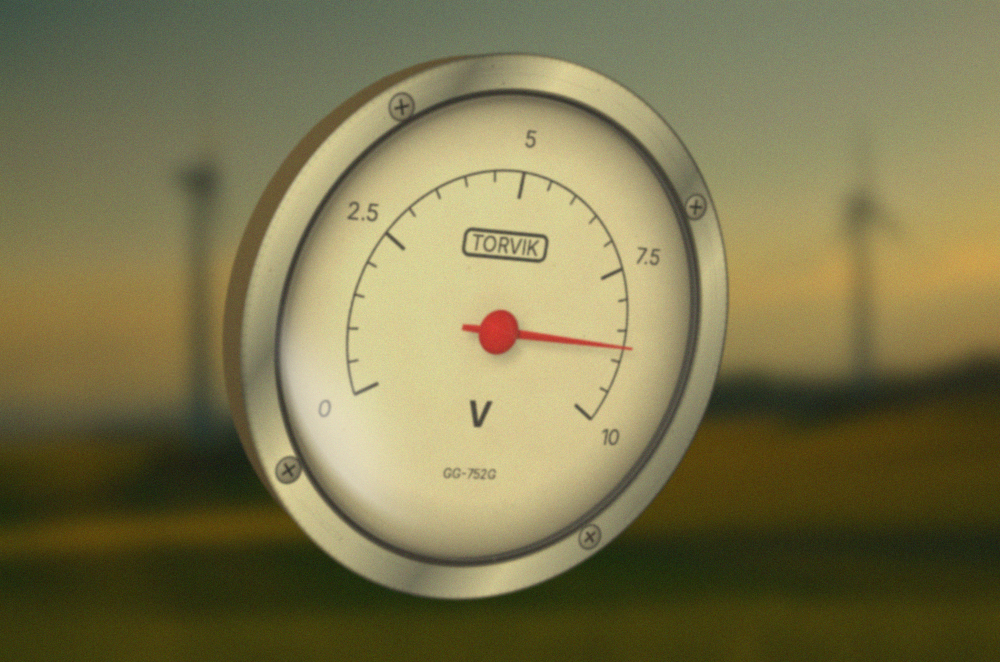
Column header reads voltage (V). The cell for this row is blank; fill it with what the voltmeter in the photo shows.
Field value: 8.75 V
